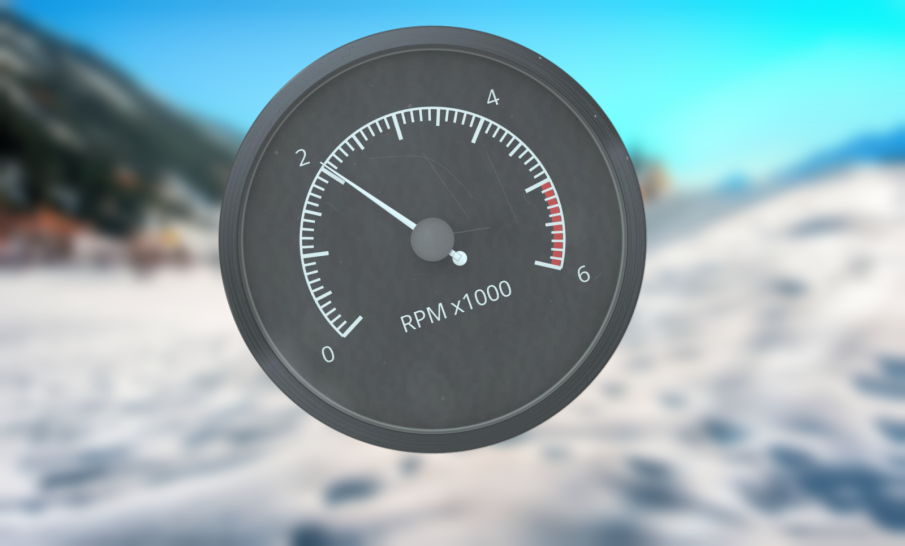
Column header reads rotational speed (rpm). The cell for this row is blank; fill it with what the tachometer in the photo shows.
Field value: 2050 rpm
